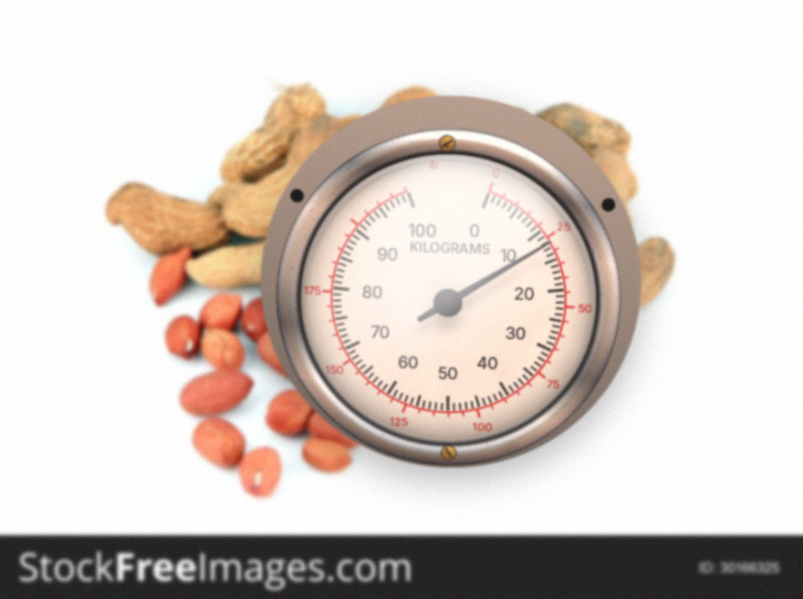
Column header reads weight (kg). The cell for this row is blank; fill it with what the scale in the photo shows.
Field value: 12 kg
